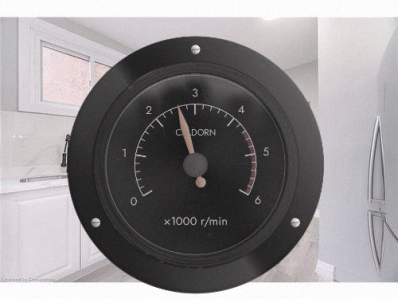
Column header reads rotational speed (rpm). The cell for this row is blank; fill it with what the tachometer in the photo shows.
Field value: 2600 rpm
